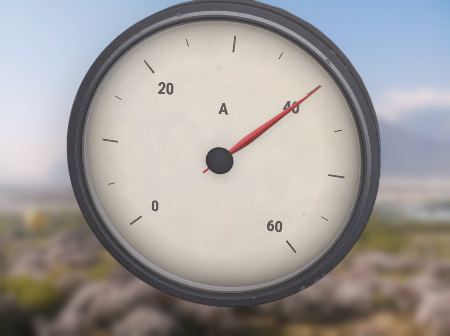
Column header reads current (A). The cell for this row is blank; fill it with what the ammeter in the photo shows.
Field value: 40 A
